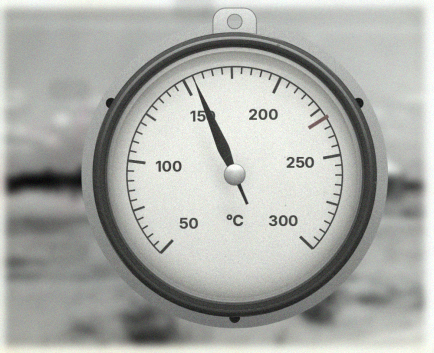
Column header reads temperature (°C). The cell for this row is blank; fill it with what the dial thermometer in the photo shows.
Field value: 155 °C
